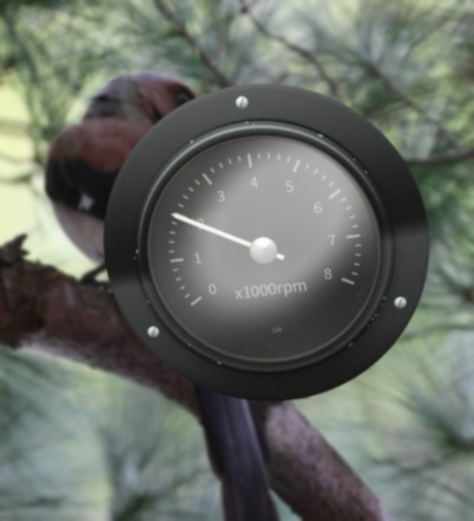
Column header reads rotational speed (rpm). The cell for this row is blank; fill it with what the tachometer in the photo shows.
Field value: 2000 rpm
